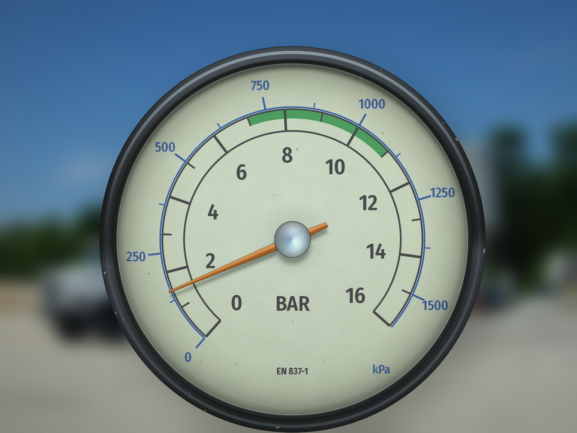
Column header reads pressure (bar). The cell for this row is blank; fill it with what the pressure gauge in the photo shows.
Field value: 1.5 bar
